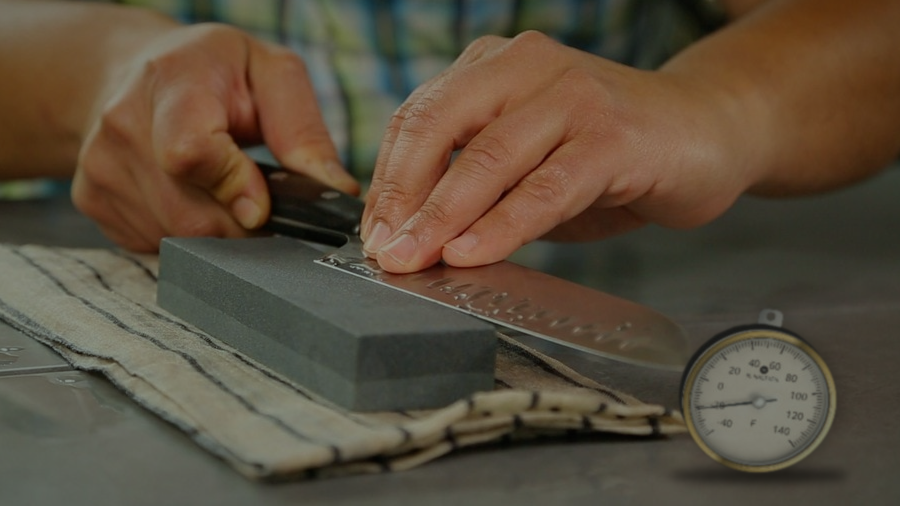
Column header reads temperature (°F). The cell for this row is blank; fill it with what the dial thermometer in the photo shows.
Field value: -20 °F
